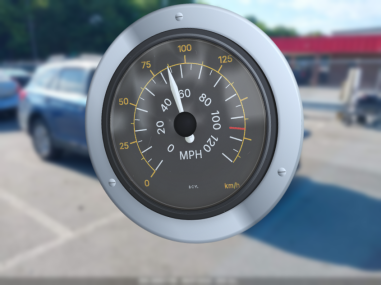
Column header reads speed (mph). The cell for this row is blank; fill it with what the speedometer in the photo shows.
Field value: 55 mph
